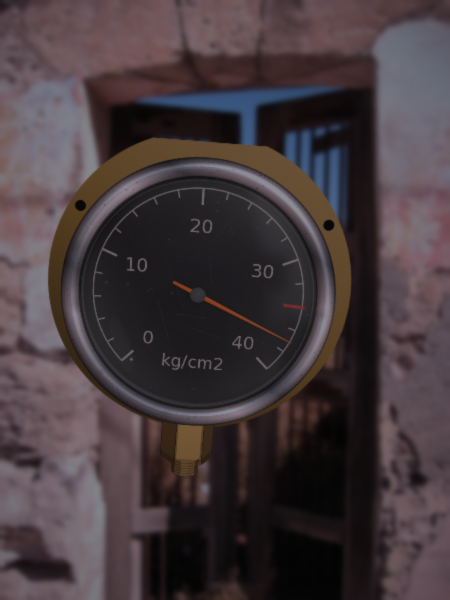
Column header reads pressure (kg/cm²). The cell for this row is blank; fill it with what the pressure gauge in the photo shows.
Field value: 37 kg/cm²
